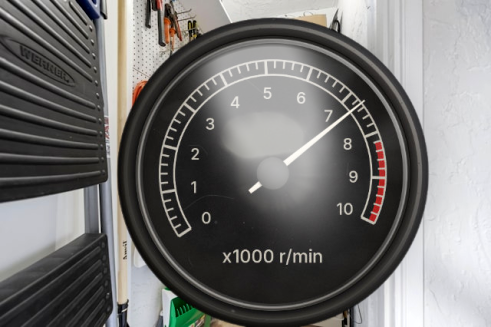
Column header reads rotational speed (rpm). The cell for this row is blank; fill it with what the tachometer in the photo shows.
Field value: 7300 rpm
